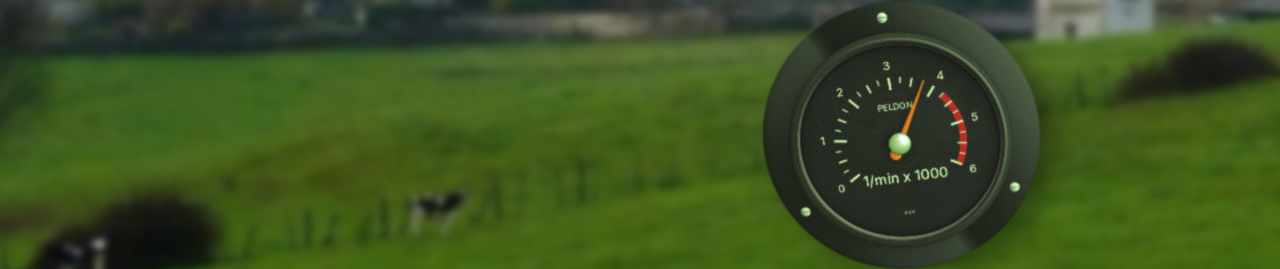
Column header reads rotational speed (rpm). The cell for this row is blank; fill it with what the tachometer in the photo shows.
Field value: 3750 rpm
